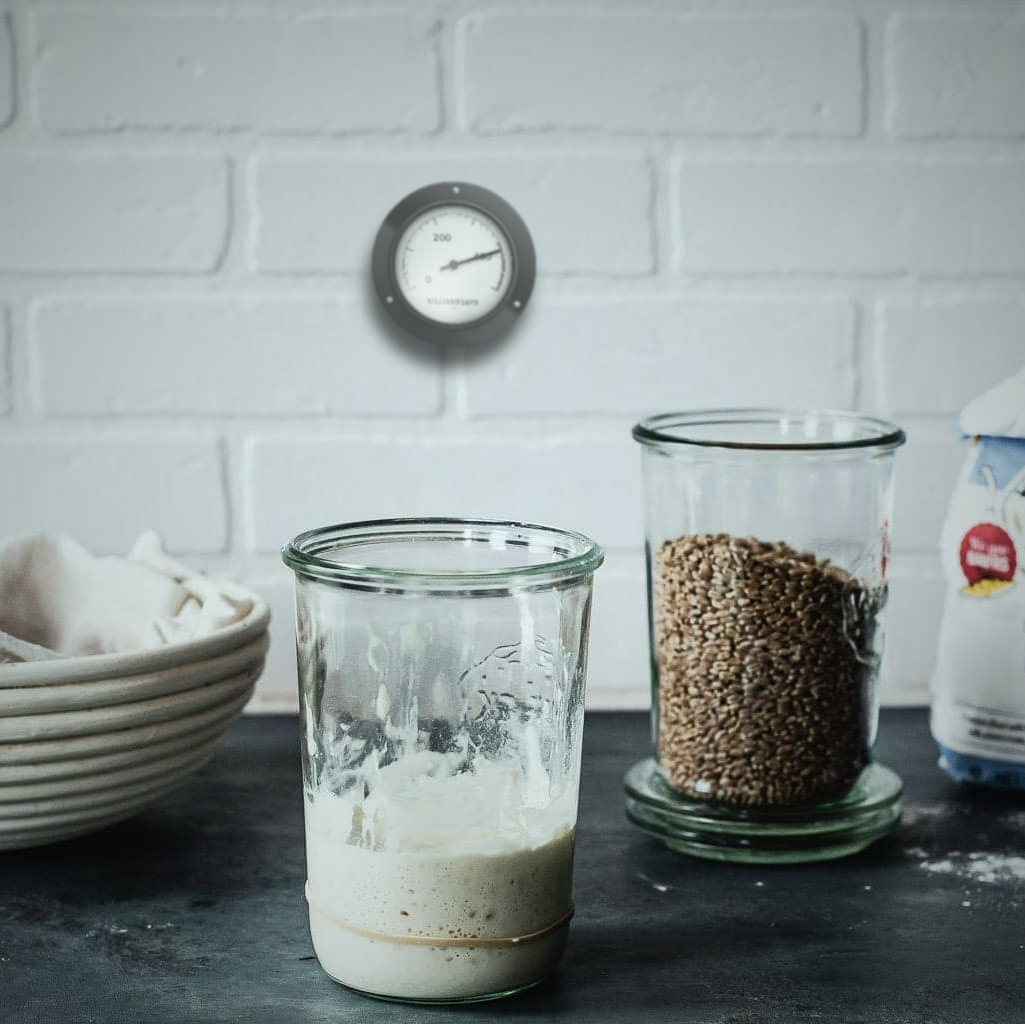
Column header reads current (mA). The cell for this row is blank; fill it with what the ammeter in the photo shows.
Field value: 400 mA
